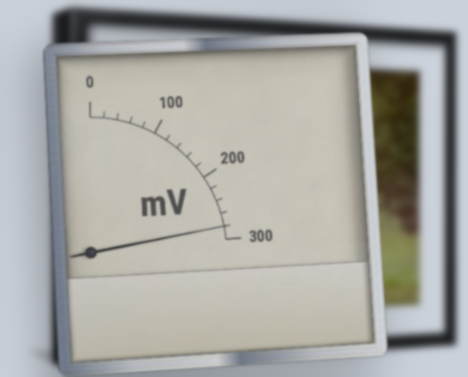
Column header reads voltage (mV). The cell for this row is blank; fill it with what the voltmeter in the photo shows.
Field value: 280 mV
